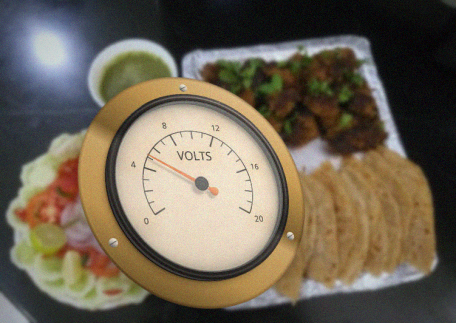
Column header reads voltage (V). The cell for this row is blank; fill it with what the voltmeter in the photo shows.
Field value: 5 V
